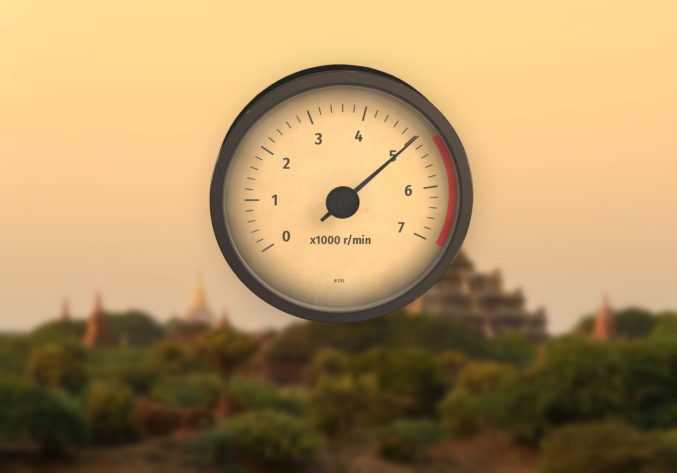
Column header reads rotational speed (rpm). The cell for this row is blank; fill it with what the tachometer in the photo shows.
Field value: 5000 rpm
